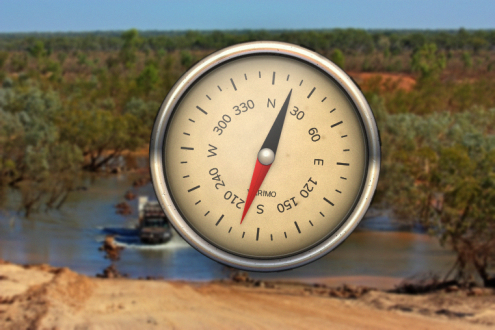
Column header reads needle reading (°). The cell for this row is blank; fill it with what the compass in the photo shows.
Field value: 195 °
